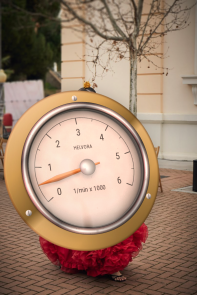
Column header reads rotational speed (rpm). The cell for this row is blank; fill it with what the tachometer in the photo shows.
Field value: 500 rpm
